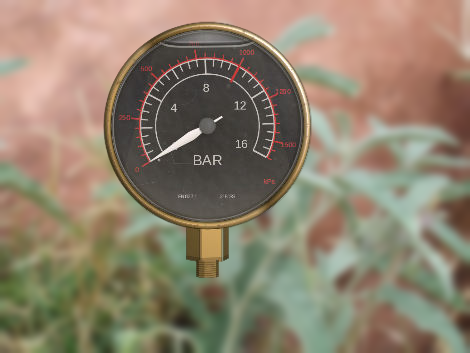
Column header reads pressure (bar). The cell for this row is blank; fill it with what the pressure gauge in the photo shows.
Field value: 0 bar
